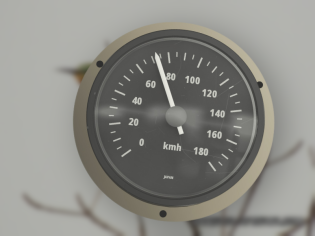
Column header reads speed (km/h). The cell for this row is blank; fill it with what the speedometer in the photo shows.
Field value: 72.5 km/h
